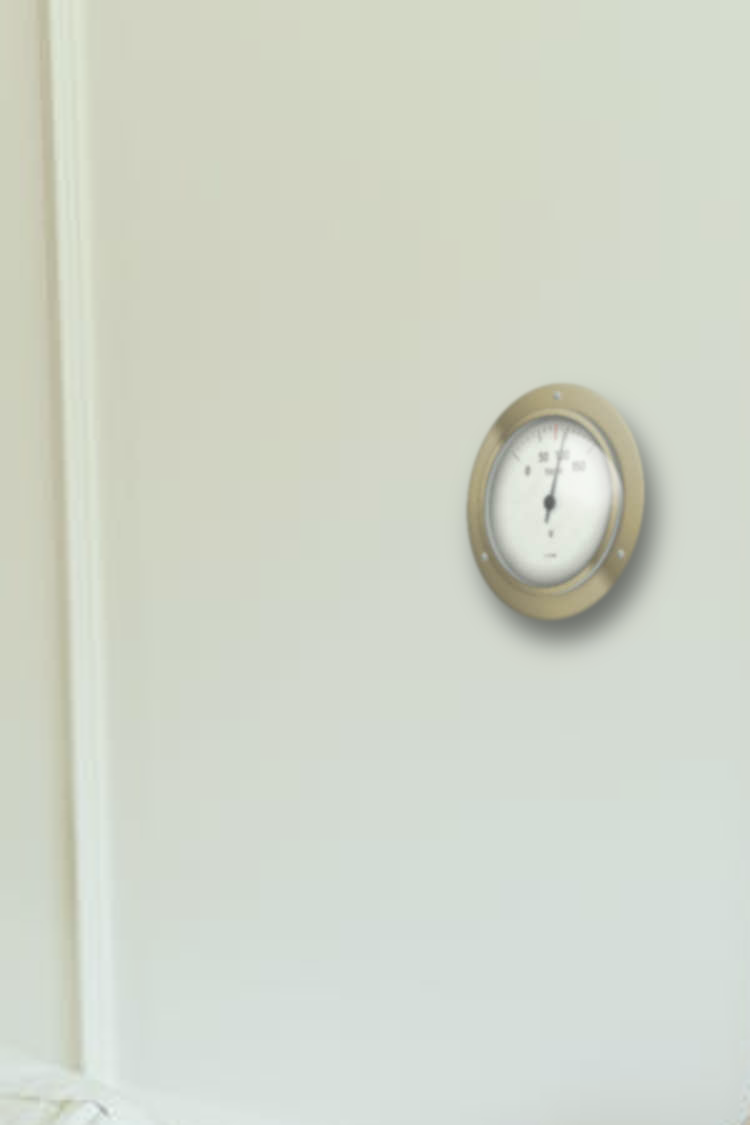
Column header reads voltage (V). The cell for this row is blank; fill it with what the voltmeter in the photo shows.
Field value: 100 V
